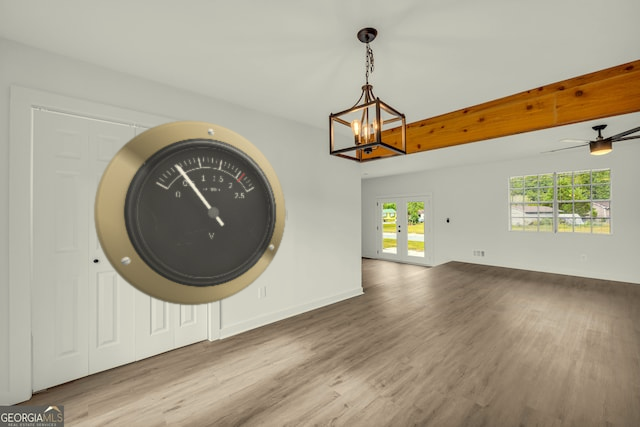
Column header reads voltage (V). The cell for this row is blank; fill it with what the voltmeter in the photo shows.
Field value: 0.5 V
